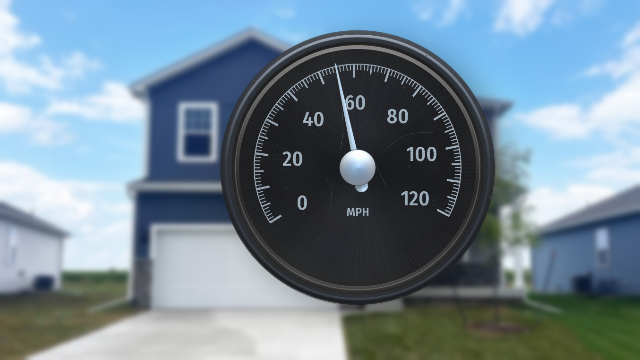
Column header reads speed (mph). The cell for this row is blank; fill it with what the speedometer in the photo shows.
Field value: 55 mph
